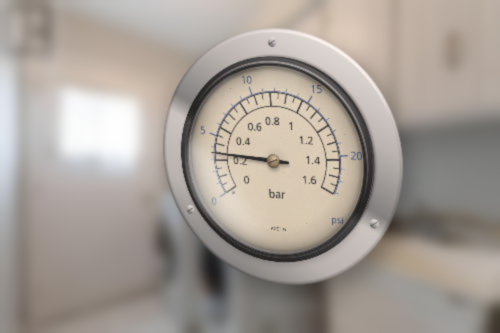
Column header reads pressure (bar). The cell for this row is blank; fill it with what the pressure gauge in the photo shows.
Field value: 0.25 bar
